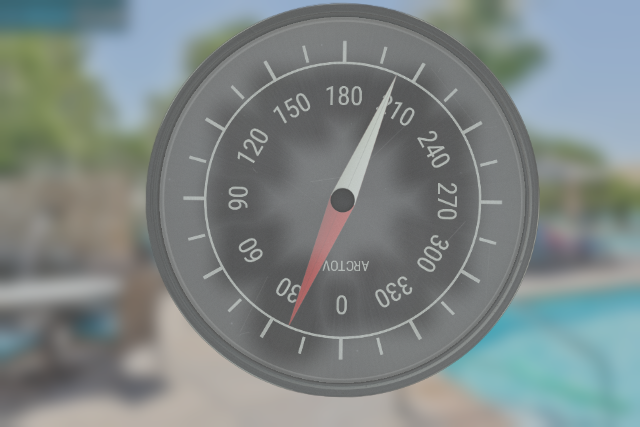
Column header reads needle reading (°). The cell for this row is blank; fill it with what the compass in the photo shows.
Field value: 22.5 °
